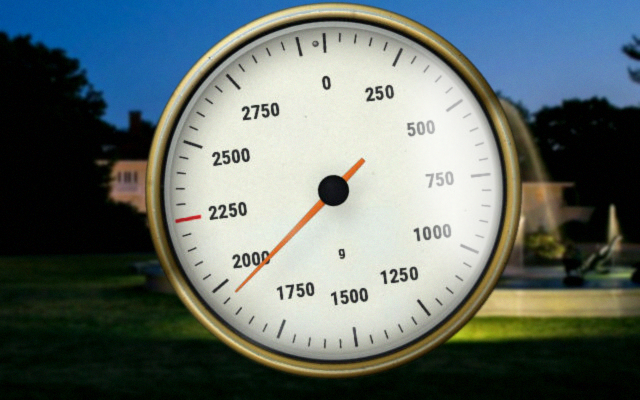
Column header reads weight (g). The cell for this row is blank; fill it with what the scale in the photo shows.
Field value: 1950 g
